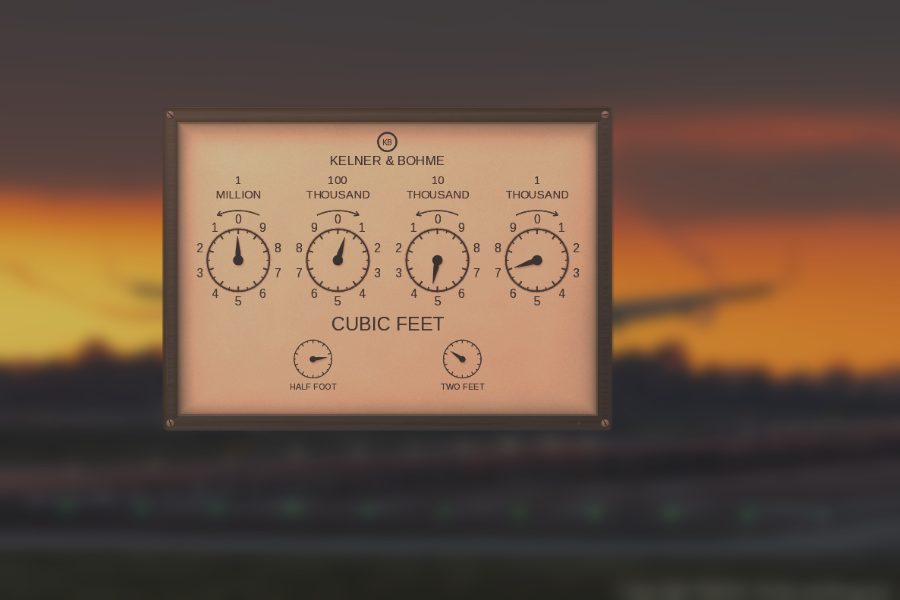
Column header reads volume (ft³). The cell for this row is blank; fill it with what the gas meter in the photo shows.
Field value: 4700 ft³
